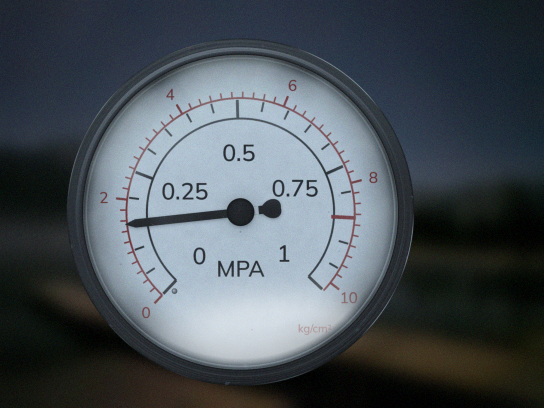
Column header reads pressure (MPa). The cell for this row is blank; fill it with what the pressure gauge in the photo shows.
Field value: 0.15 MPa
